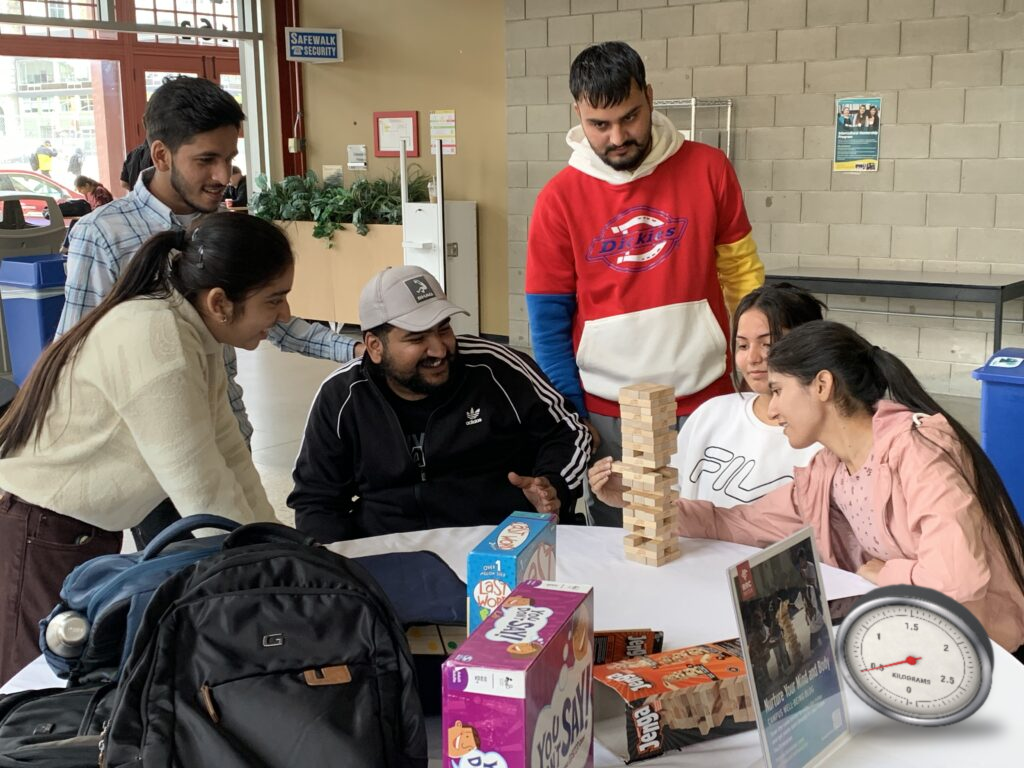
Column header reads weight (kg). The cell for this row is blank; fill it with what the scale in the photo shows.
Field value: 0.5 kg
